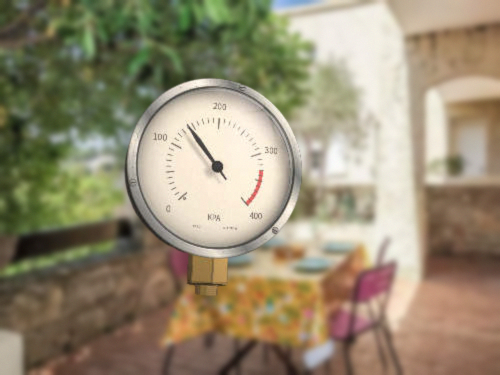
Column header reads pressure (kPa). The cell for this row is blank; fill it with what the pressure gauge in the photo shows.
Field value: 140 kPa
